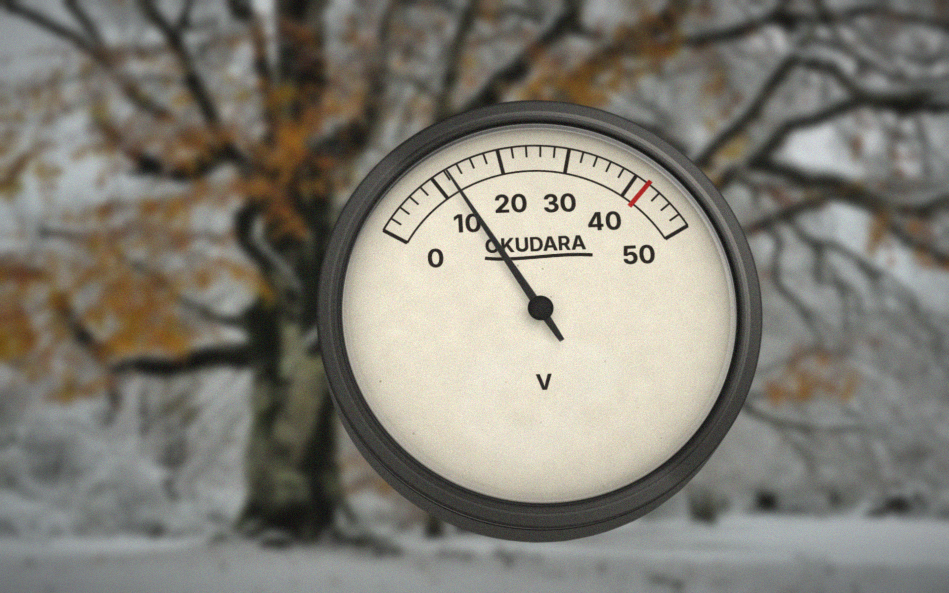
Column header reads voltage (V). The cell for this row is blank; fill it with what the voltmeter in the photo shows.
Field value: 12 V
